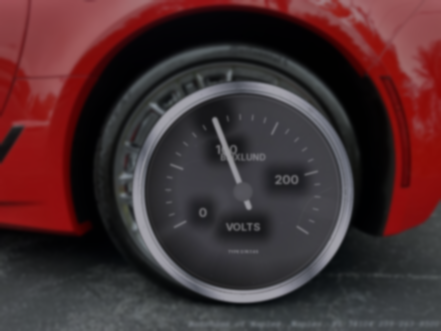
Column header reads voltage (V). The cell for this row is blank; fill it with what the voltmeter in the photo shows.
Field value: 100 V
